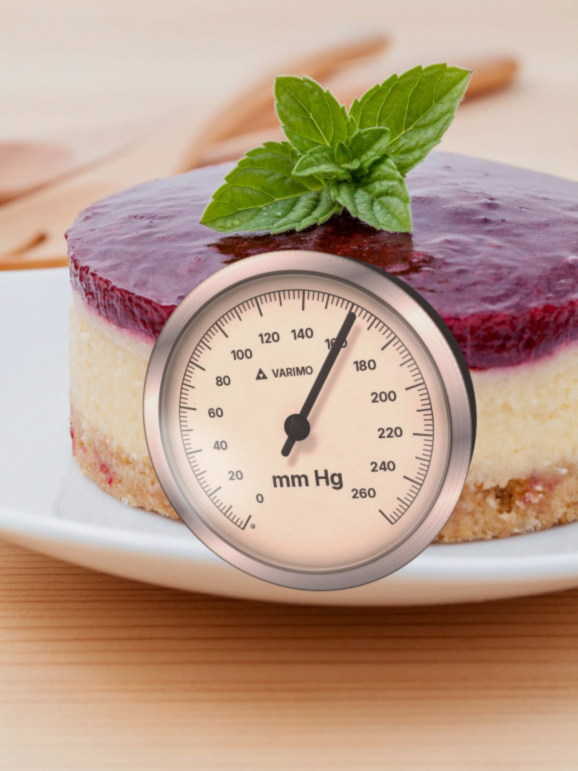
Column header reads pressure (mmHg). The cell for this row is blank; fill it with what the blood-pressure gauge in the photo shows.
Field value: 162 mmHg
